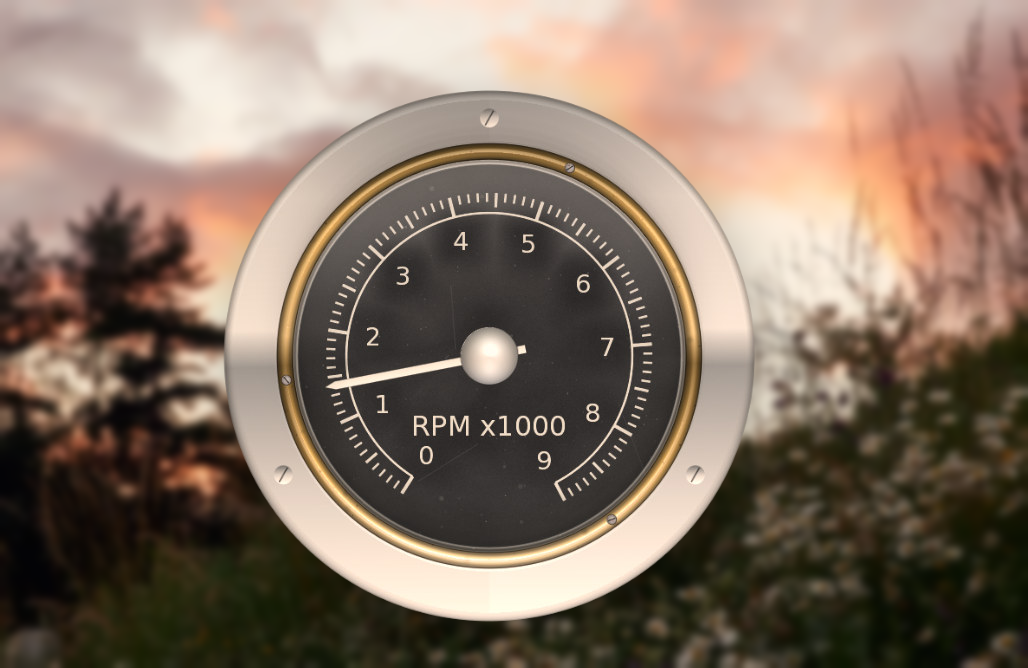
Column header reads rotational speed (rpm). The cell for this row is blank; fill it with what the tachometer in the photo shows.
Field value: 1400 rpm
